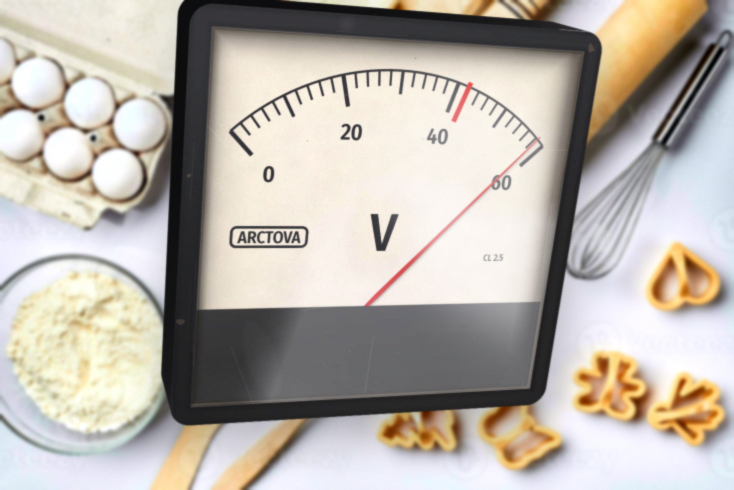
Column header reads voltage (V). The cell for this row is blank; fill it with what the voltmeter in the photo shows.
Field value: 58 V
